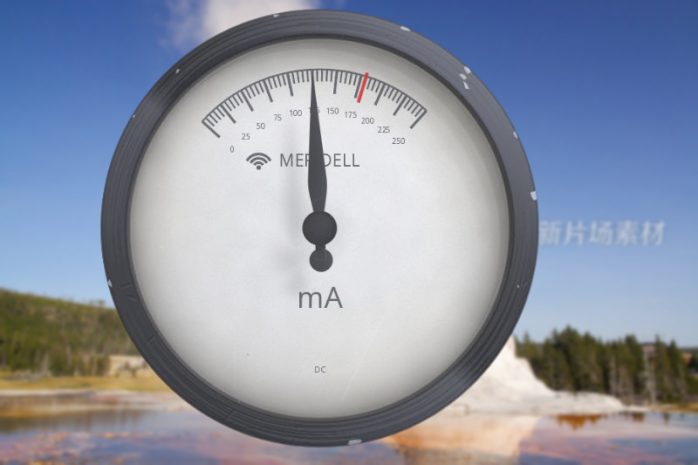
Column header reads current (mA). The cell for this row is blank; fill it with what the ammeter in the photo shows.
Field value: 125 mA
